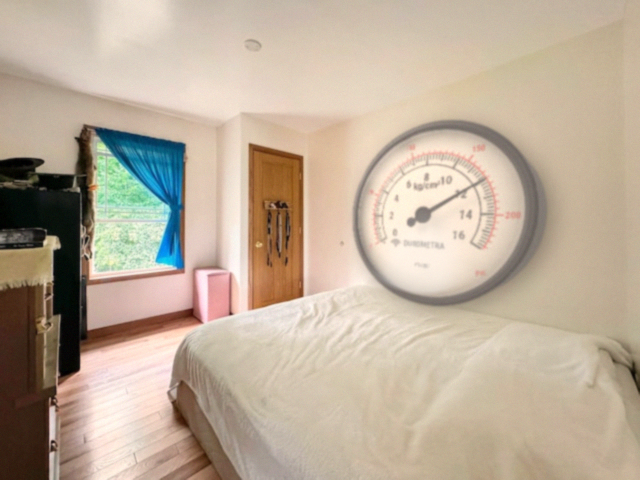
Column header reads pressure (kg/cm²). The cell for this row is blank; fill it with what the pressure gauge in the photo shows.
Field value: 12 kg/cm²
